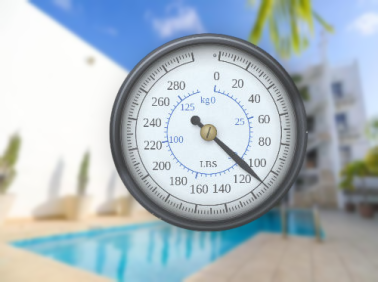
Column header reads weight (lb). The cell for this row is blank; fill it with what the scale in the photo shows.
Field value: 110 lb
